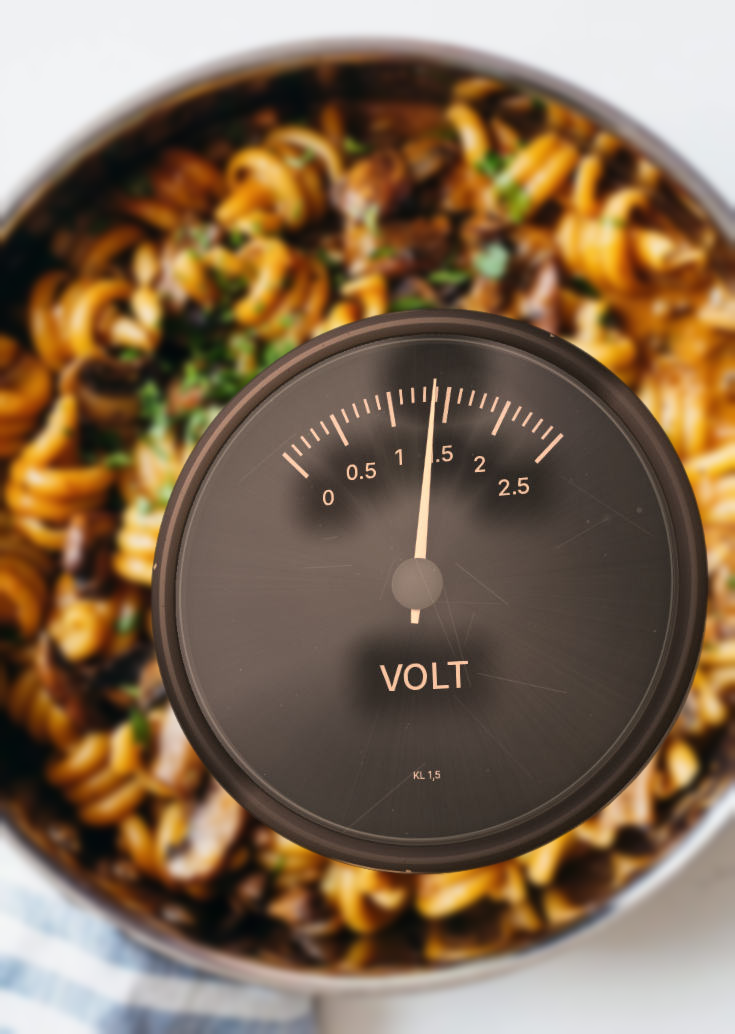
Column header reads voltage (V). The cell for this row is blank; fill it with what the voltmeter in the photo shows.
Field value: 1.4 V
